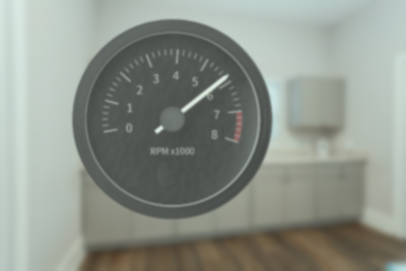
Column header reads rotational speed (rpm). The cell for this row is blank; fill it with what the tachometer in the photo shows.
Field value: 5800 rpm
